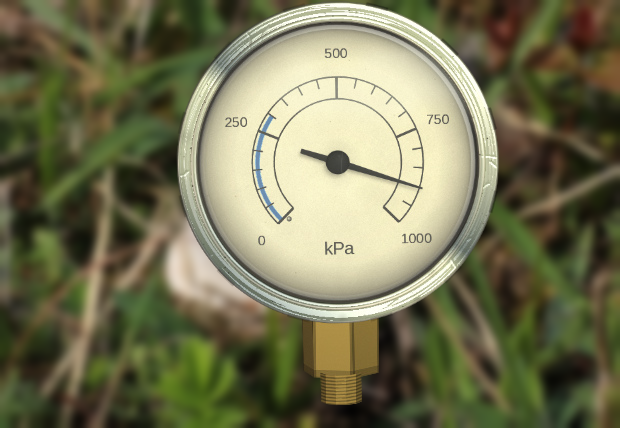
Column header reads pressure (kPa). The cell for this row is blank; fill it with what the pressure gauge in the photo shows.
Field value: 900 kPa
